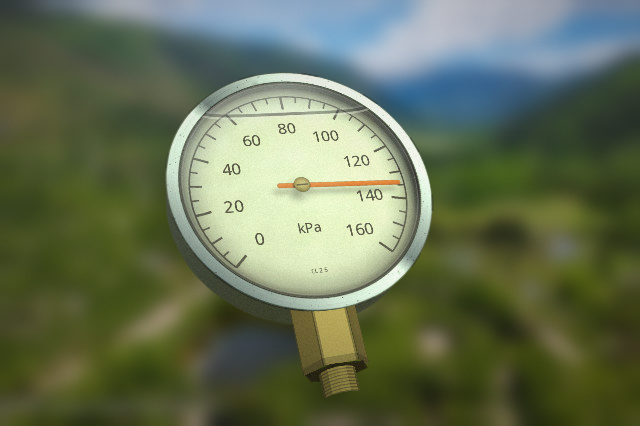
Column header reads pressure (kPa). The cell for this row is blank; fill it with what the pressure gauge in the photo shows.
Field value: 135 kPa
